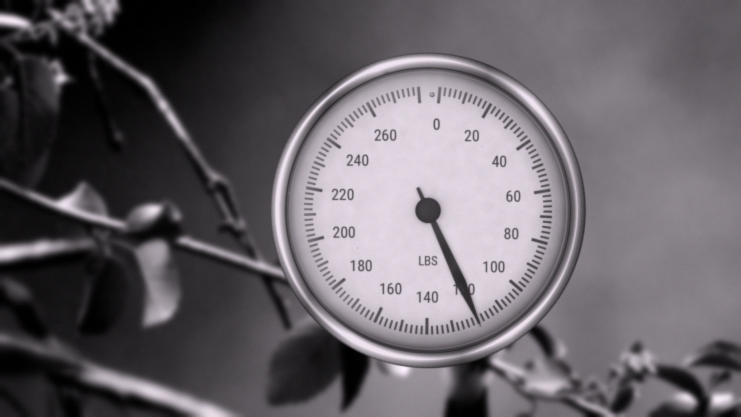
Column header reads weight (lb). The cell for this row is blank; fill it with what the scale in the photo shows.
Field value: 120 lb
